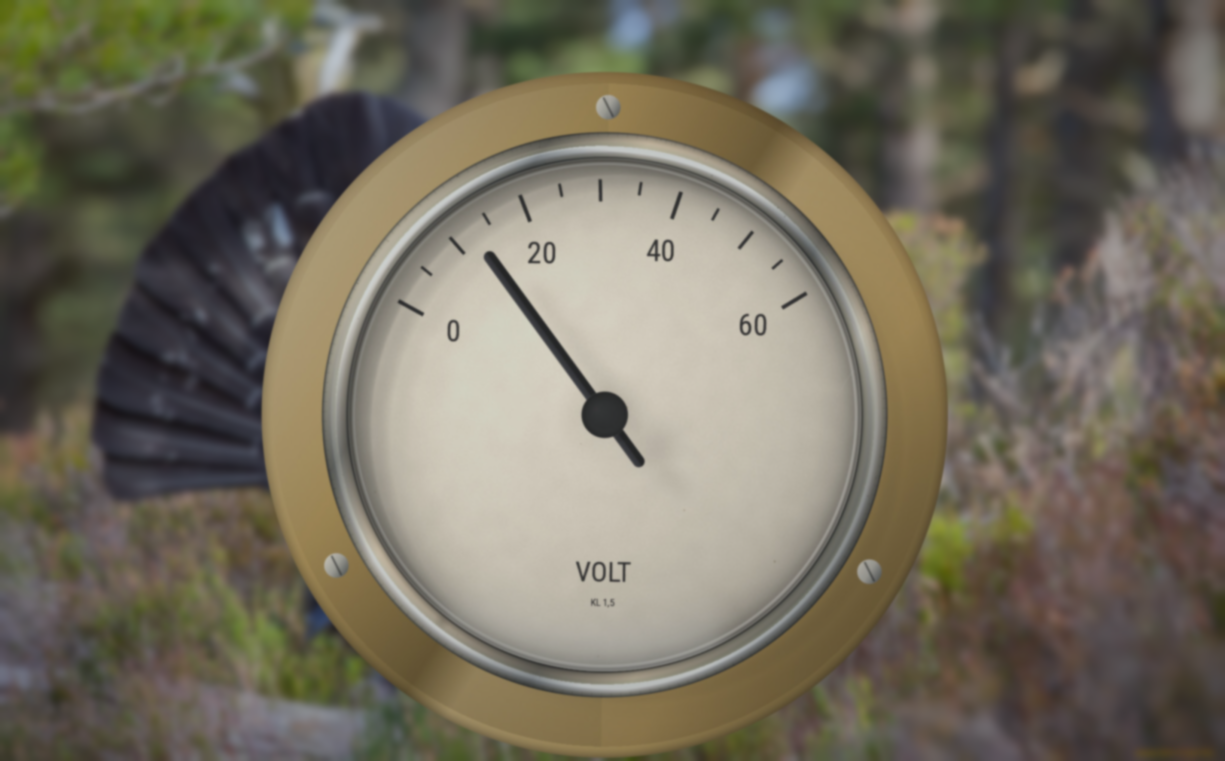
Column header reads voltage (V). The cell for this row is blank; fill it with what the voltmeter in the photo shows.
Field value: 12.5 V
